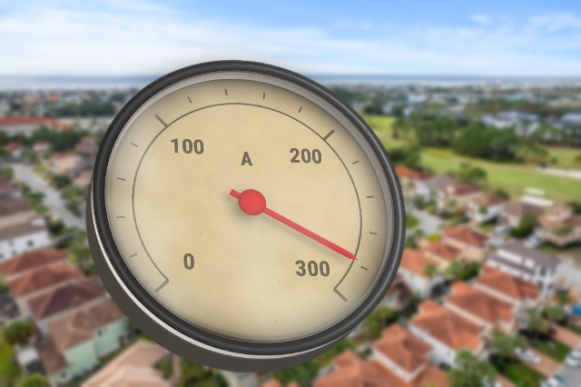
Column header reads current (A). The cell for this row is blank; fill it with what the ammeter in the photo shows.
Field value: 280 A
